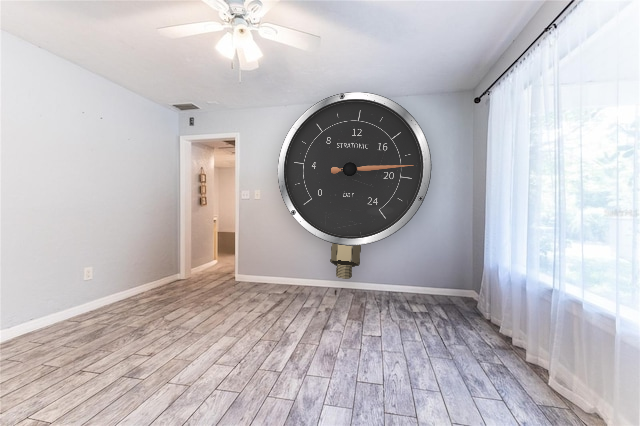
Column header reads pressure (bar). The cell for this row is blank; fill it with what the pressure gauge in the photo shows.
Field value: 19 bar
